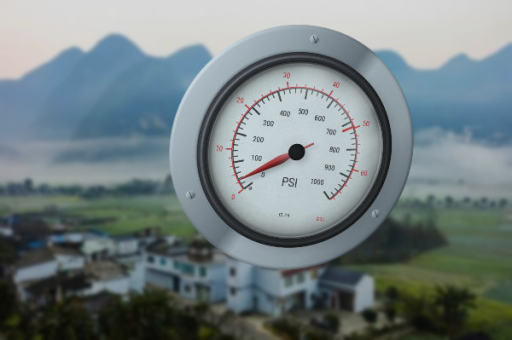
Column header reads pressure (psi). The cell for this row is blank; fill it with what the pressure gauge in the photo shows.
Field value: 40 psi
